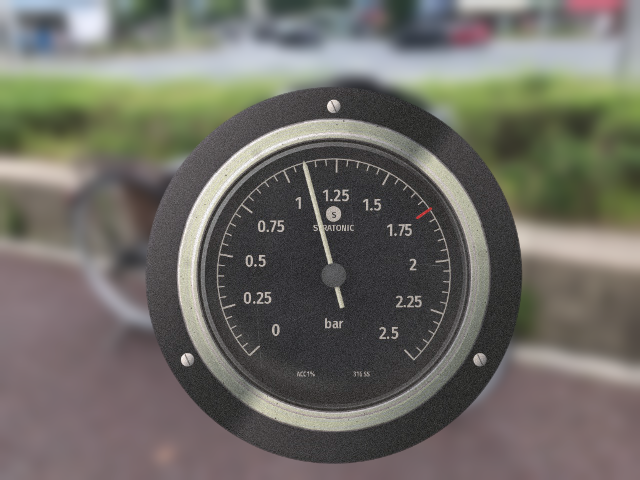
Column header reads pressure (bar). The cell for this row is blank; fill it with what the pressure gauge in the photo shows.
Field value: 1.1 bar
